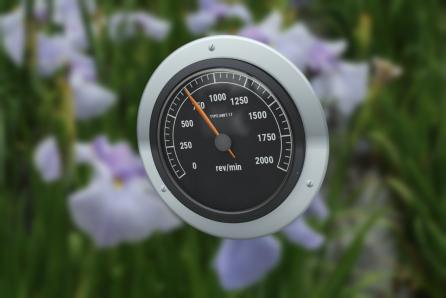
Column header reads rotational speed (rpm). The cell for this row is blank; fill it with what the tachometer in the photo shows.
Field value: 750 rpm
